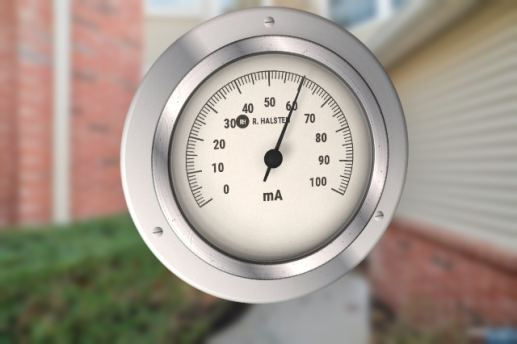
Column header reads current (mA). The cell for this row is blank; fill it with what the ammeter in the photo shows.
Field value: 60 mA
